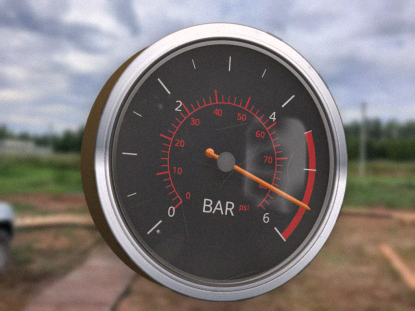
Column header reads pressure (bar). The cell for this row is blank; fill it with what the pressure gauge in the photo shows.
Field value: 5.5 bar
